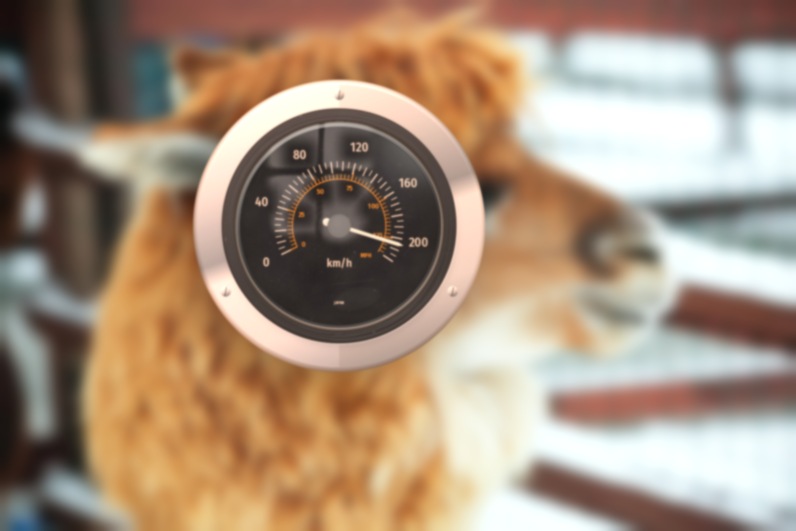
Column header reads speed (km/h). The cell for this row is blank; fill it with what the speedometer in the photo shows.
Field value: 205 km/h
